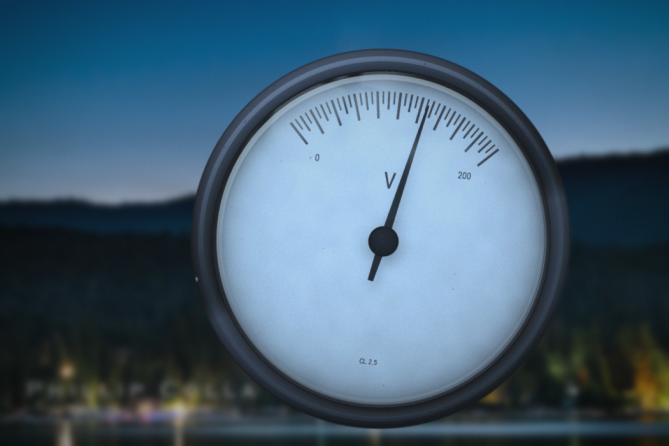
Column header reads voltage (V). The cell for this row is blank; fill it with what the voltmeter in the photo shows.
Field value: 125 V
